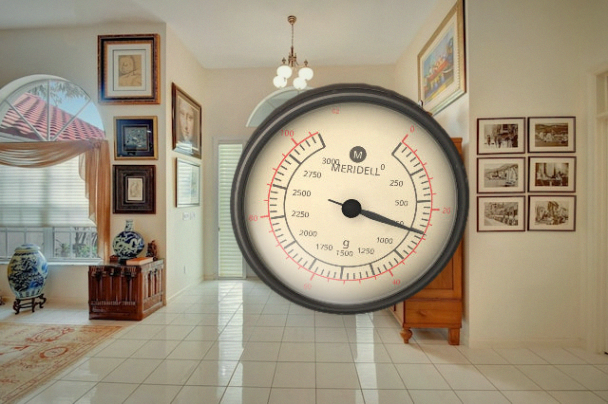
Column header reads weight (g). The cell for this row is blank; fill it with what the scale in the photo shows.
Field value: 750 g
